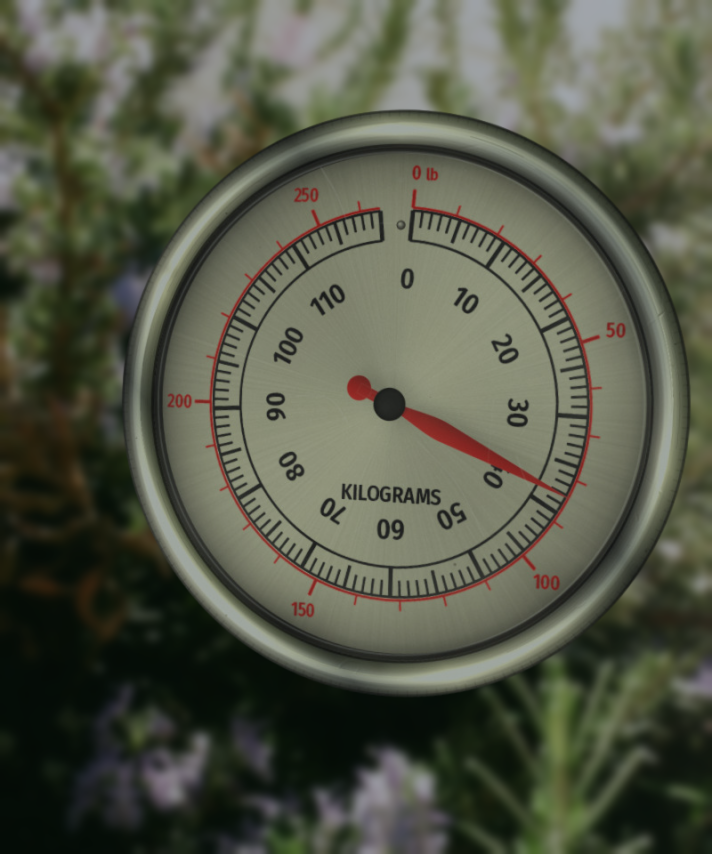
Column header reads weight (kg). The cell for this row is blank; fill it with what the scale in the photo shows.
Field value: 38 kg
